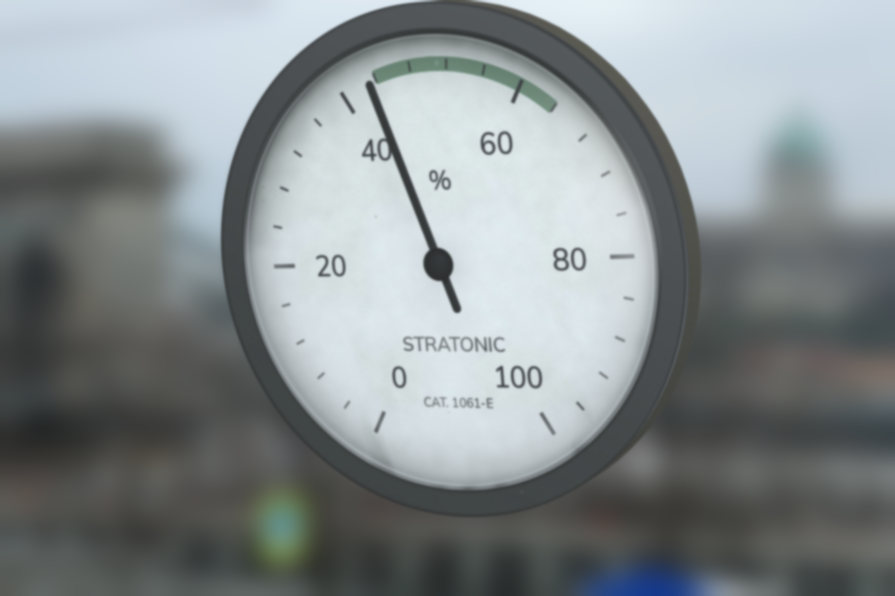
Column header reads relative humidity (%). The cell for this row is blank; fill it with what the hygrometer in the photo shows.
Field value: 44 %
